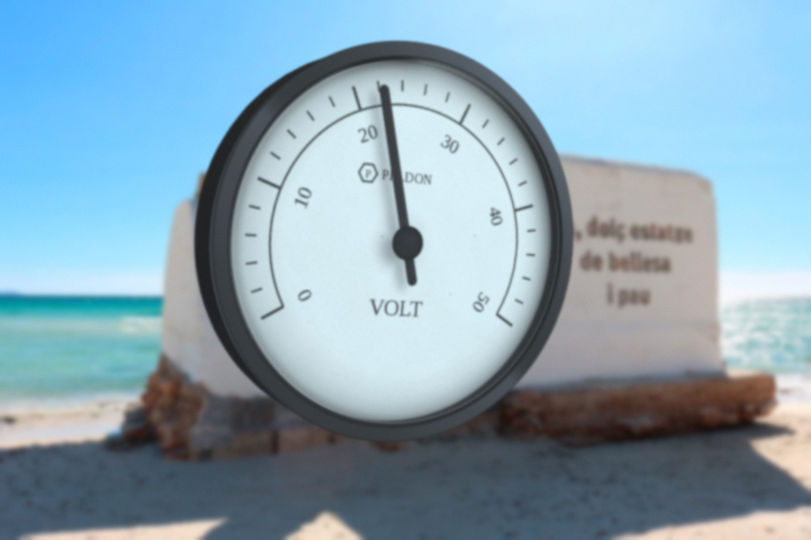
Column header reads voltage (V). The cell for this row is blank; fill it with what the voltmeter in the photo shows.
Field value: 22 V
